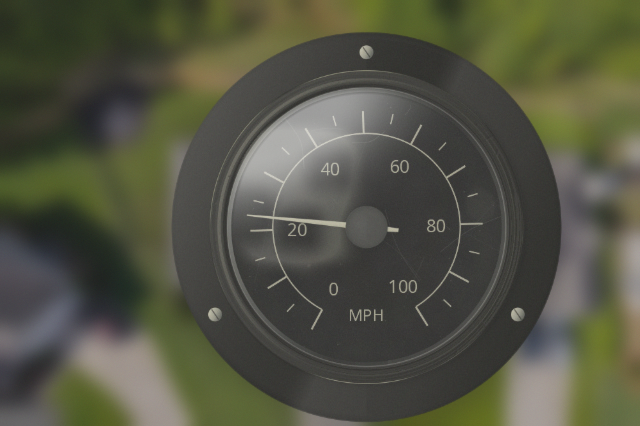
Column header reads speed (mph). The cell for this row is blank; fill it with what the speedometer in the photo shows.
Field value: 22.5 mph
